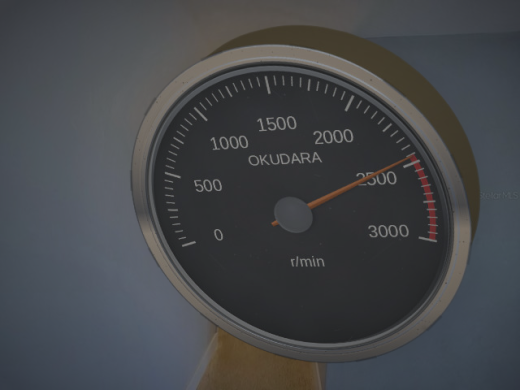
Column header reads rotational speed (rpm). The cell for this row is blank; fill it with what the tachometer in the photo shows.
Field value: 2450 rpm
